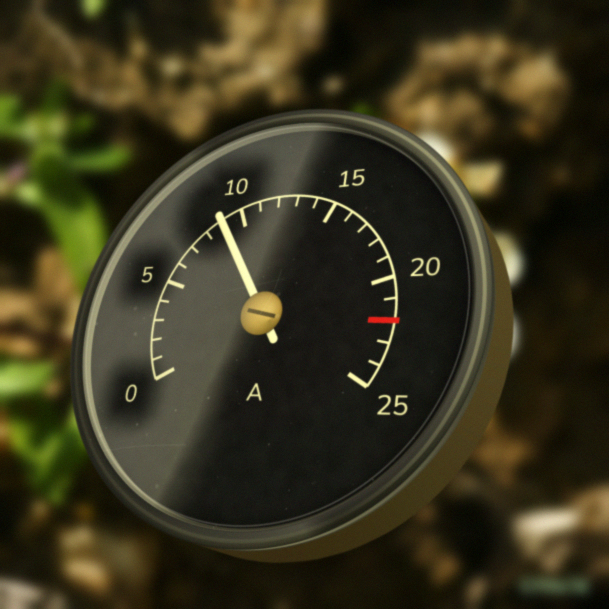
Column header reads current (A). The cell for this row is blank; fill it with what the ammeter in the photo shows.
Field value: 9 A
